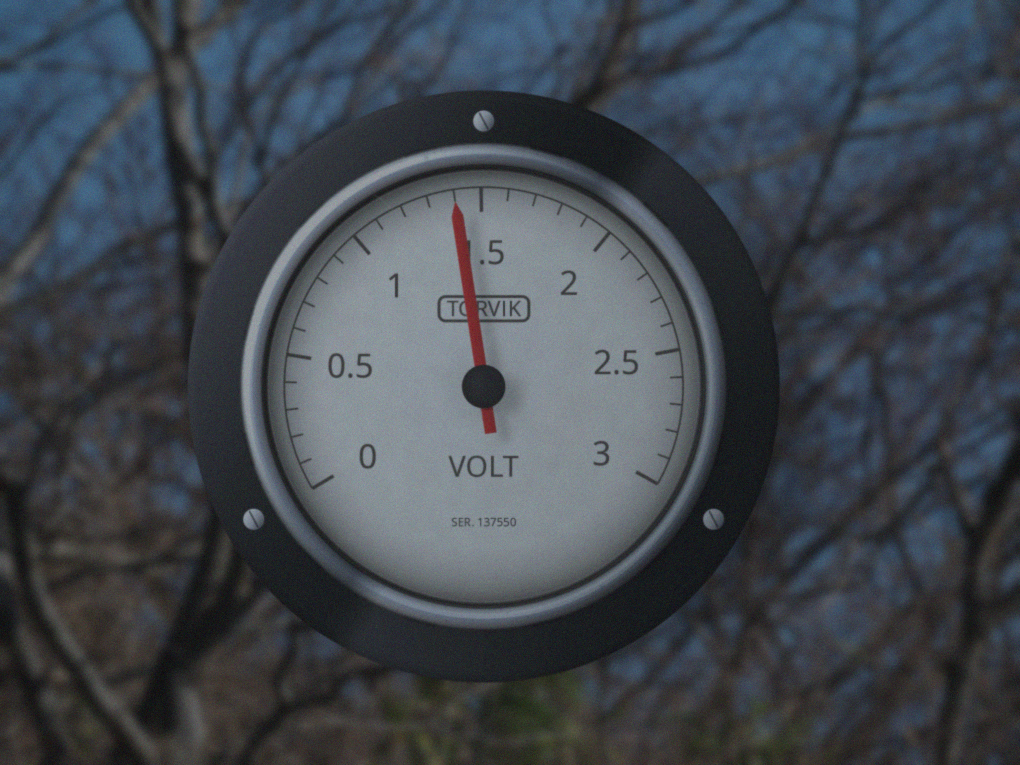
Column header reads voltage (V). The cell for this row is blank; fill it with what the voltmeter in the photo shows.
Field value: 1.4 V
